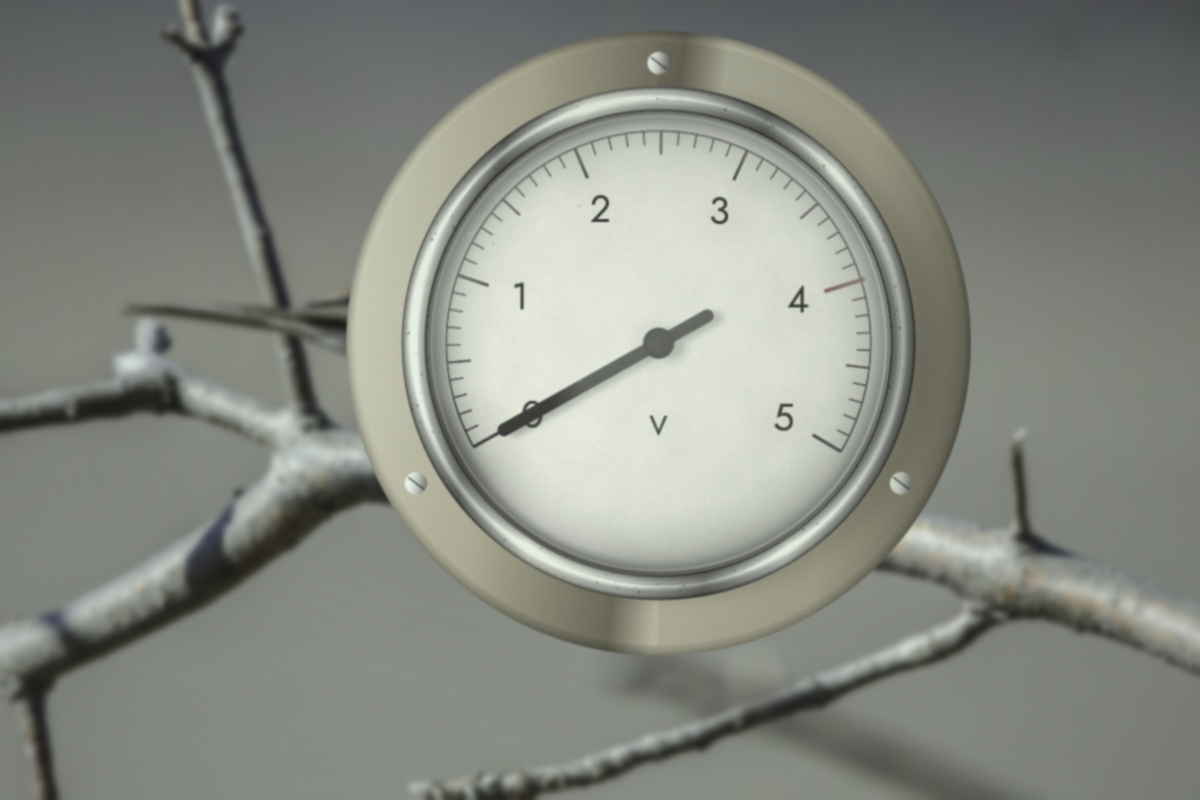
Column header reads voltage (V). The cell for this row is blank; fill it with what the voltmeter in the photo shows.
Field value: 0 V
